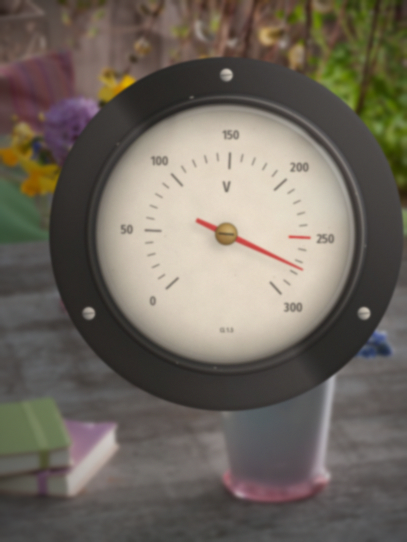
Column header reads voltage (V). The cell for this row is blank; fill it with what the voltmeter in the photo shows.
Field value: 275 V
